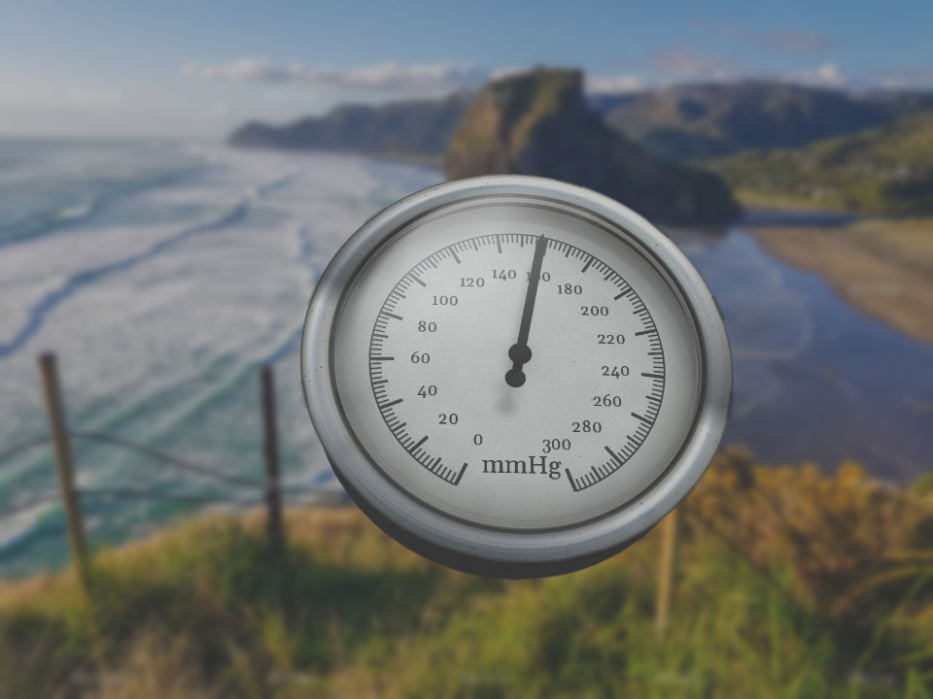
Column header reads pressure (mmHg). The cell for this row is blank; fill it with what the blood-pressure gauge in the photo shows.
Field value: 158 mmHg
